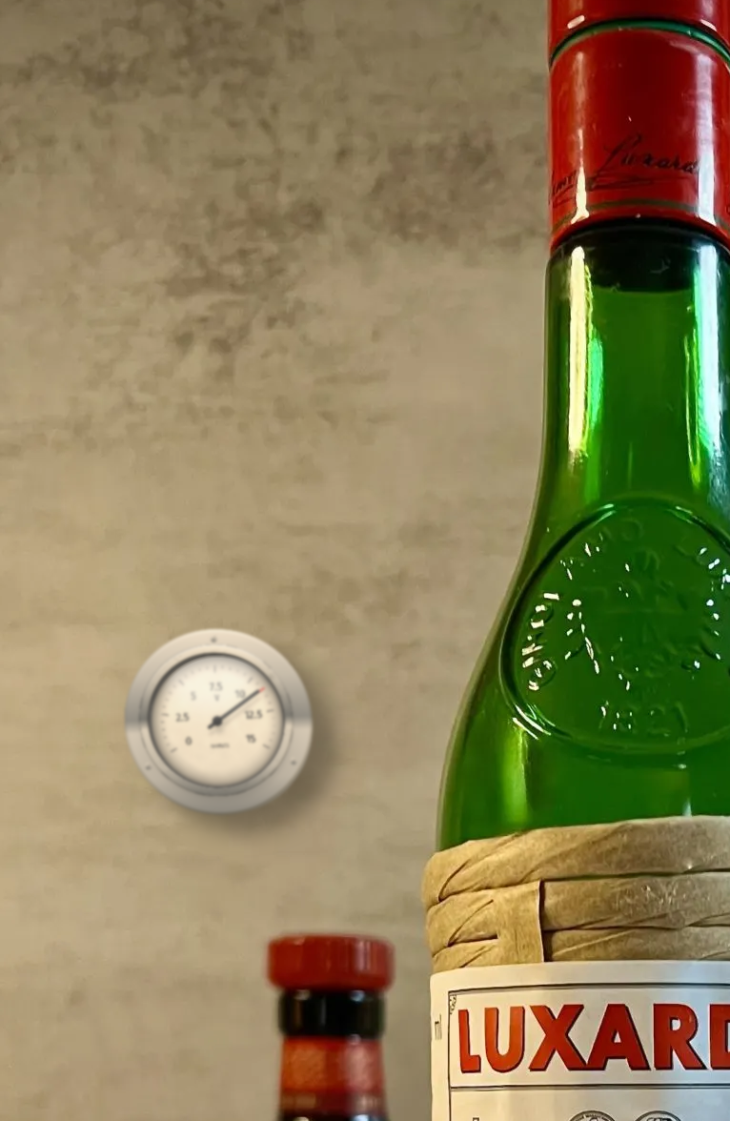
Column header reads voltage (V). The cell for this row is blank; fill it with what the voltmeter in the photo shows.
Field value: 11 V
